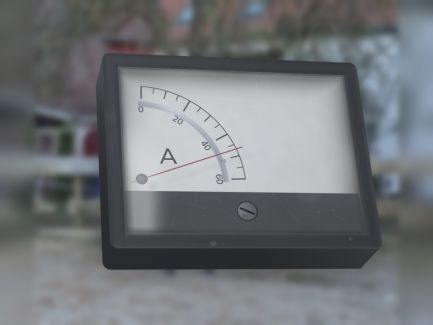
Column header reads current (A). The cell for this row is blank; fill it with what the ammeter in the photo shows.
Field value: 47.5 A
